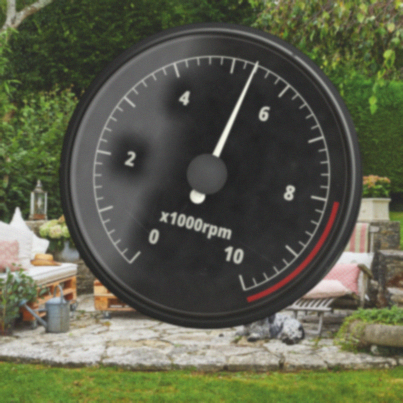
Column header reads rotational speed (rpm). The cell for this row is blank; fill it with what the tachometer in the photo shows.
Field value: 5400 rpm
